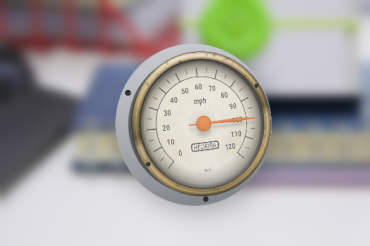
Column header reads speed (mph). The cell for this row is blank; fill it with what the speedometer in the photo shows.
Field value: 100 mph
